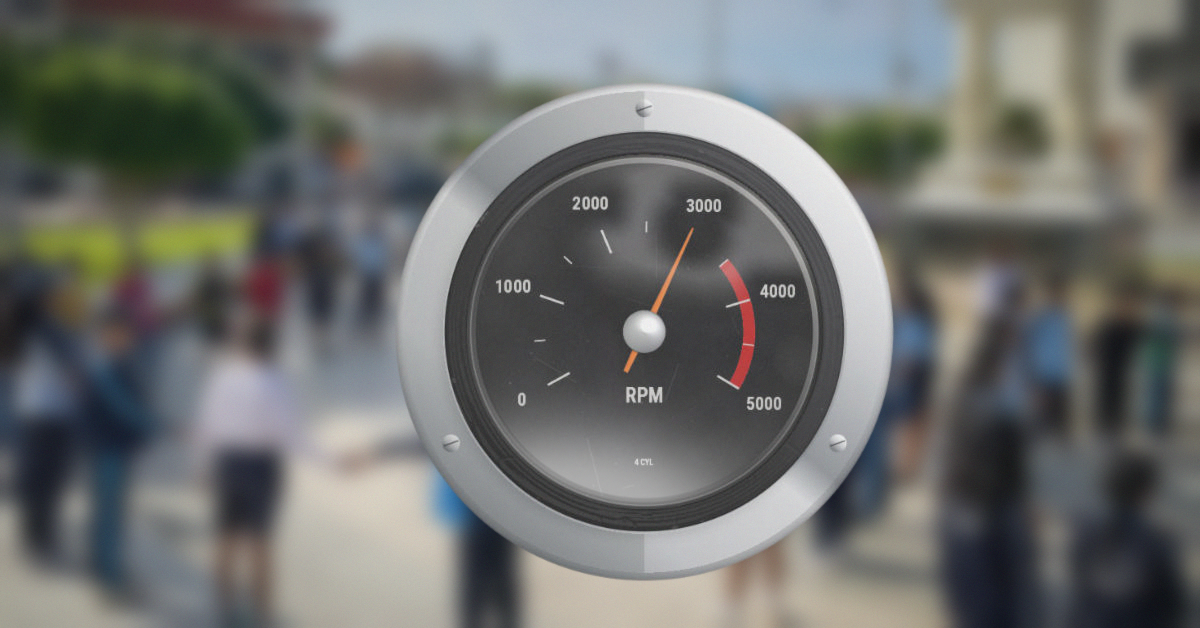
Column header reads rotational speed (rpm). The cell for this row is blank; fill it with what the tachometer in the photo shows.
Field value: 3000 rpm
